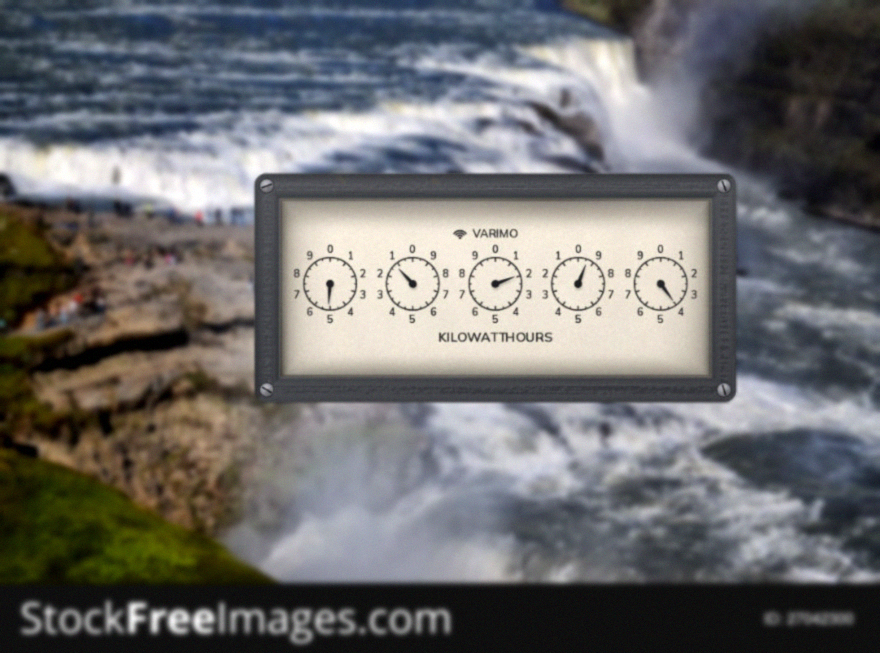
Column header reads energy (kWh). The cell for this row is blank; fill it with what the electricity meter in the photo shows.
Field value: 51194 kWh
